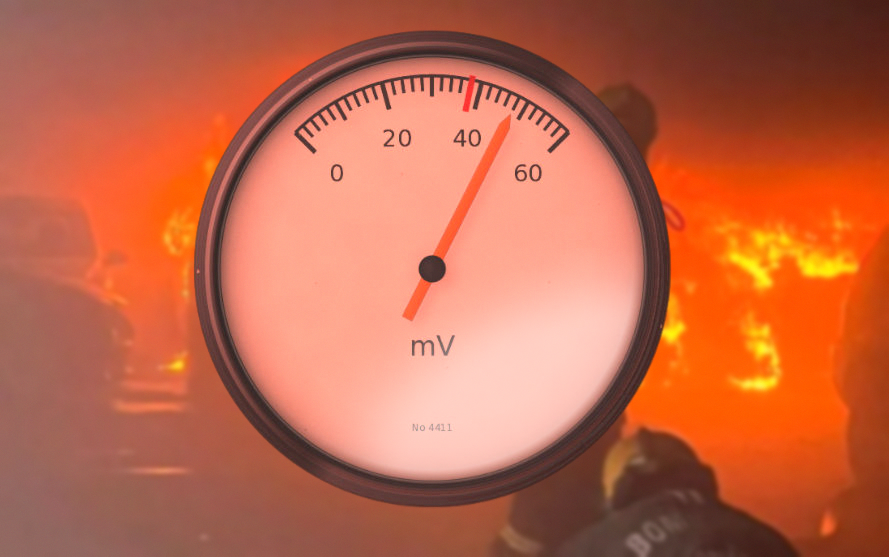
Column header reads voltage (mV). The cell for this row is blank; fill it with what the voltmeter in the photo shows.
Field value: 48 mV
